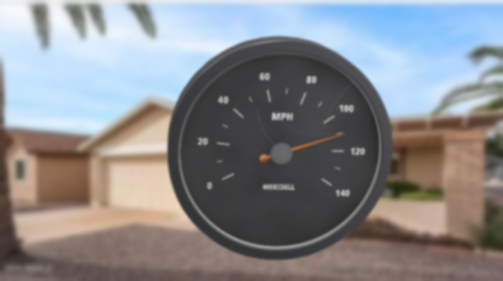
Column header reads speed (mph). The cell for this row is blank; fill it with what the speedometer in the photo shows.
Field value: 110 mph
